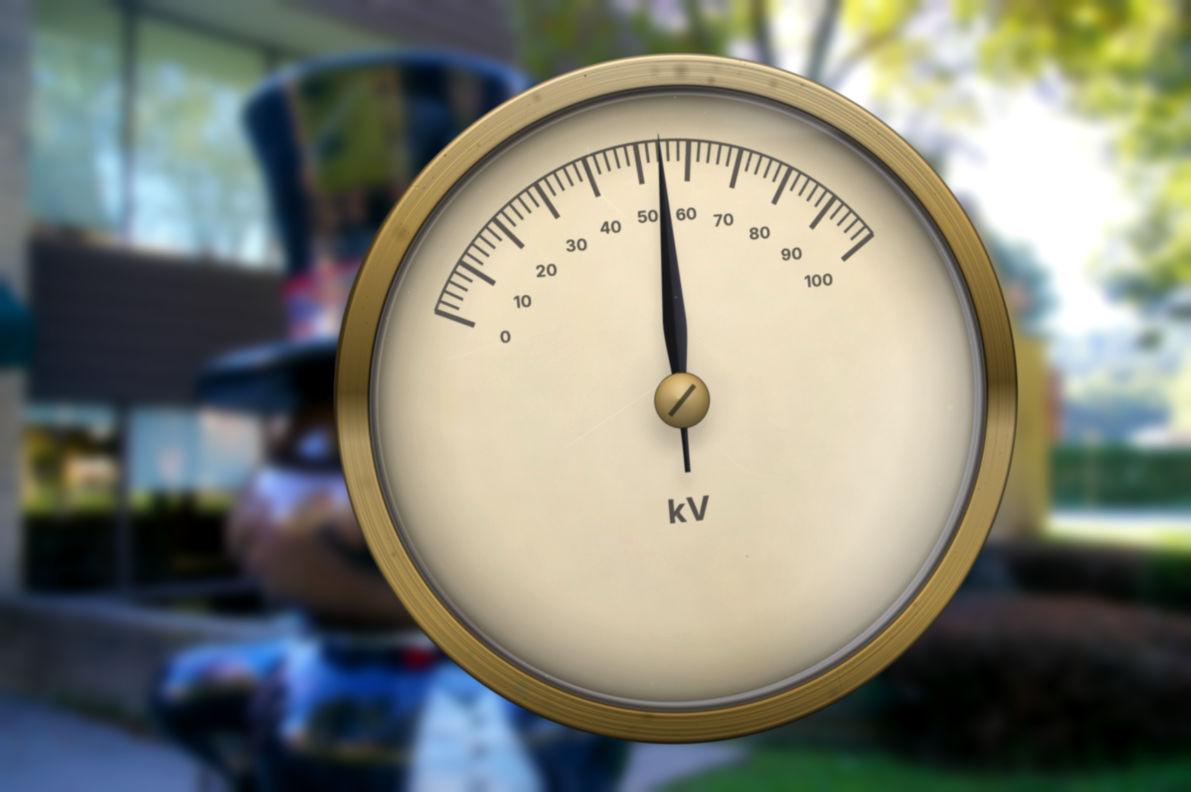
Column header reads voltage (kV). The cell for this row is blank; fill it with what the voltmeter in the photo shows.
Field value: 54 kV
